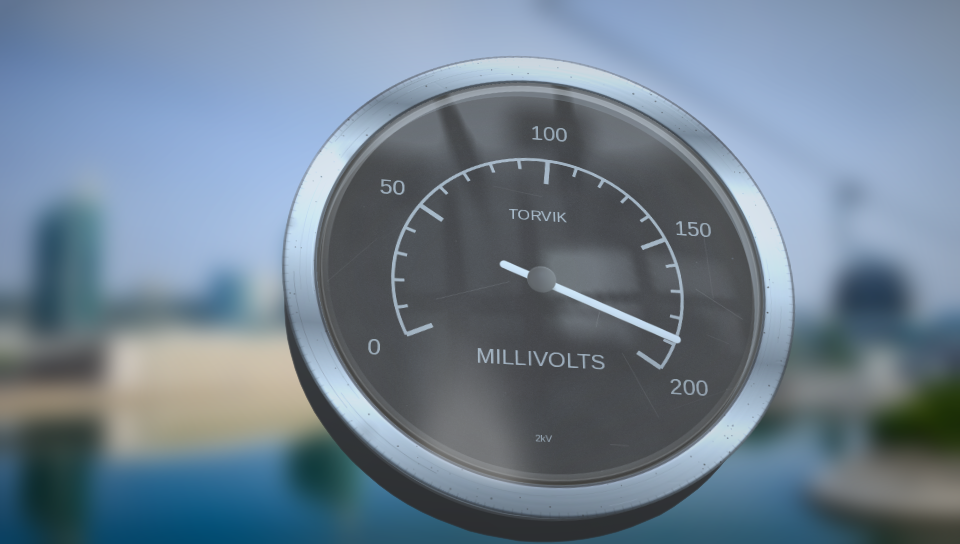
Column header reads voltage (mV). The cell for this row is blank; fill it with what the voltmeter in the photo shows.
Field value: 190 mV
